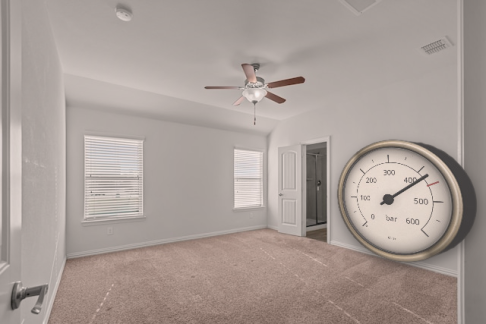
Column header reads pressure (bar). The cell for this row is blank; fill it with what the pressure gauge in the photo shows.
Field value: 425 bar
